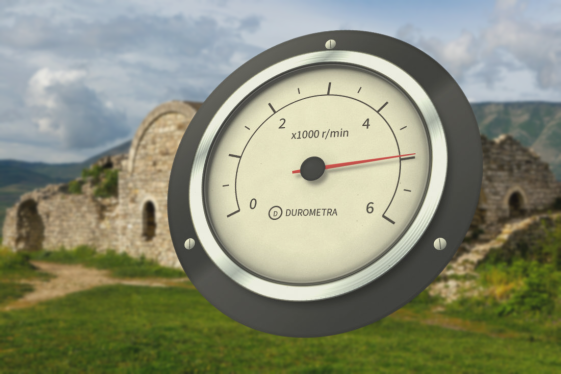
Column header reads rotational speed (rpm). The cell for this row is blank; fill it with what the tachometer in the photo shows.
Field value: 5000 rpm
